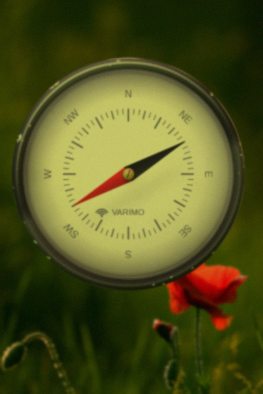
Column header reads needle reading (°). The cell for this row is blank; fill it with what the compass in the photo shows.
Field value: 240 °
